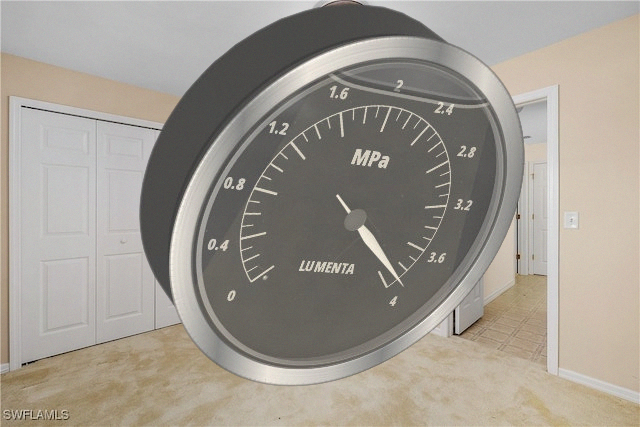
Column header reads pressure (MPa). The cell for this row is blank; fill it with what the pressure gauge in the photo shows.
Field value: 3.9 MPa
